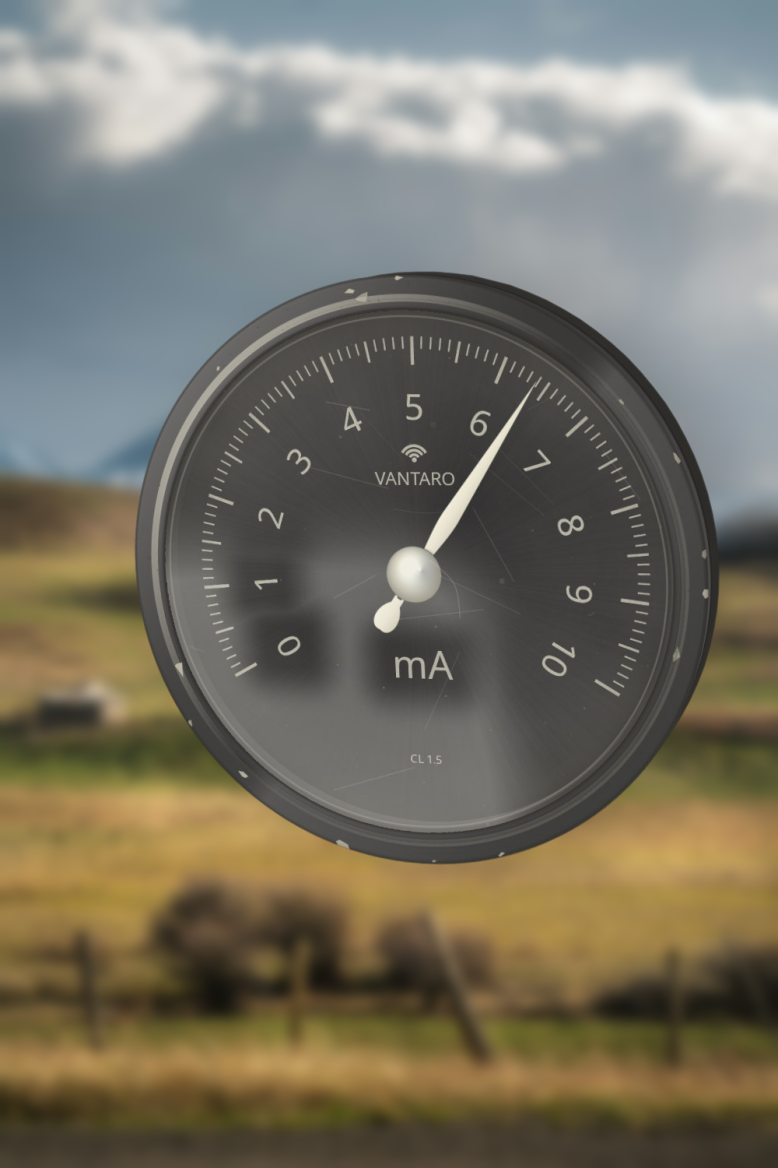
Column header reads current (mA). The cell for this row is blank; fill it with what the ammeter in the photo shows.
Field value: 6.4 mA
